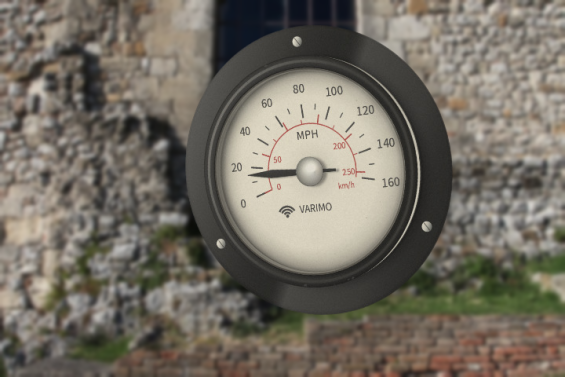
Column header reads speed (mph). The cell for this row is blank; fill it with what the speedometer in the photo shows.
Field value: 15 mph
